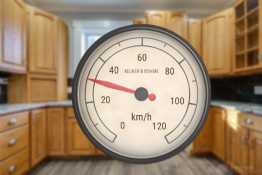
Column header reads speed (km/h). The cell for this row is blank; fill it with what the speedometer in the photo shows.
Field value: 30 km/h
